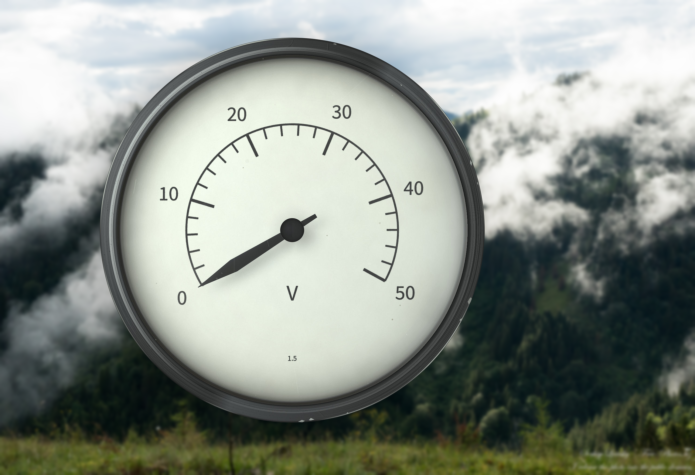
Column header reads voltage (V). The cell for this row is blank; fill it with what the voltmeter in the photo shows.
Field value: 0 V
